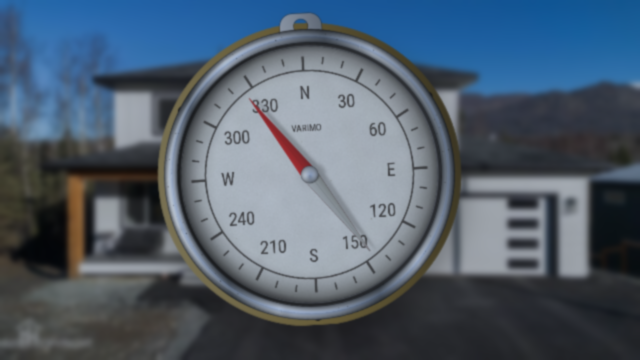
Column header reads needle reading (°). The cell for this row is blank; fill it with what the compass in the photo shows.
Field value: 325 °
